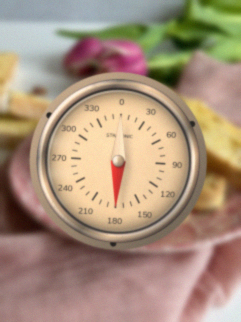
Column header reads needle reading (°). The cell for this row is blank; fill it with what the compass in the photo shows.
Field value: 180 °
